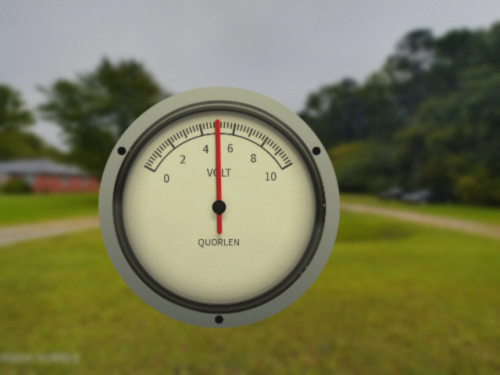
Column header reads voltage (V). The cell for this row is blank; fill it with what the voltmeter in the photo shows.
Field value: 5 V
